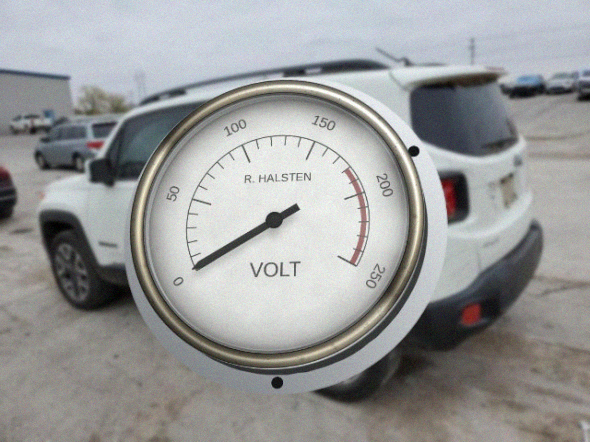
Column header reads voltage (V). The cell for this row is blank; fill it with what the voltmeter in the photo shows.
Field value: 0 V
